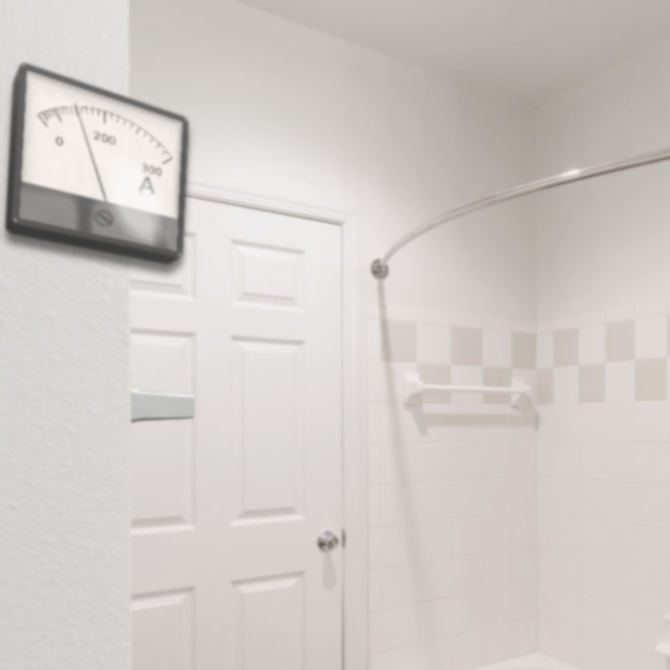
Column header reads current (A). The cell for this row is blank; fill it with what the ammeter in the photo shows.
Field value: 150 A
